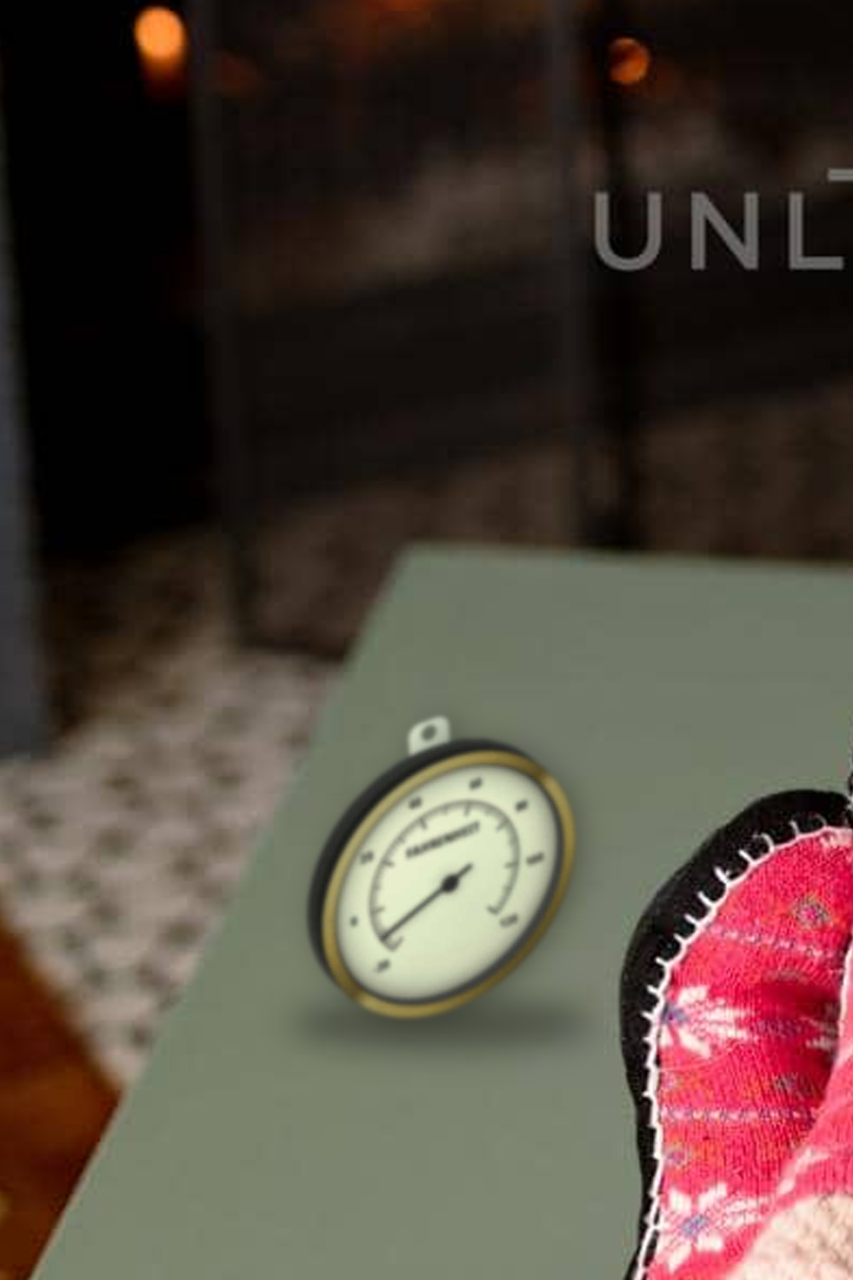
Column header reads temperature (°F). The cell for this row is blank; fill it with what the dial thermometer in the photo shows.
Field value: -10 °F
